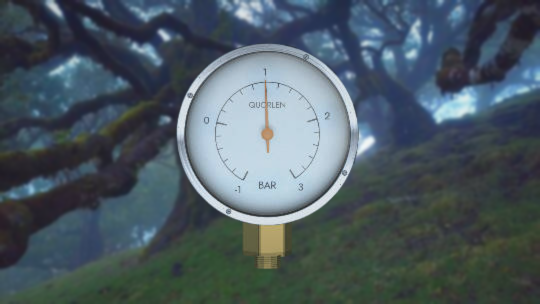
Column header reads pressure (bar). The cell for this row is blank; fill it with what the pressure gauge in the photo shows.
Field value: 1 bar
